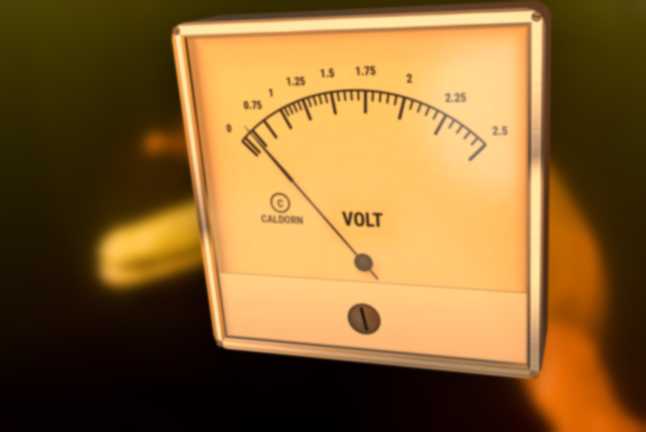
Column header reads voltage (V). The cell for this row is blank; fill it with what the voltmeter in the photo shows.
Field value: 0.5 V
